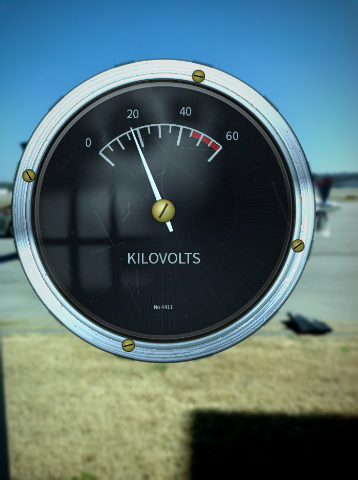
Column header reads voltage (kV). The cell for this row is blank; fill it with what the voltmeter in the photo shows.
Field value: 17.5 kV
